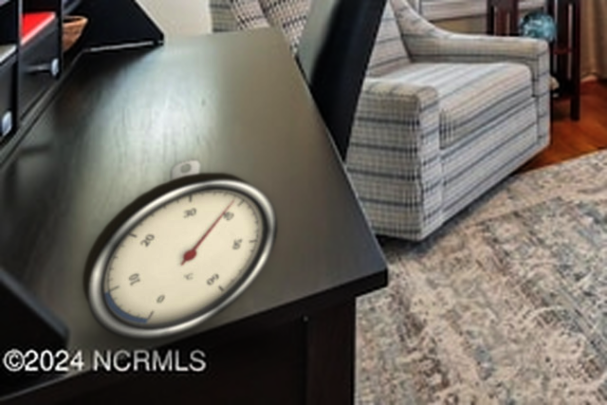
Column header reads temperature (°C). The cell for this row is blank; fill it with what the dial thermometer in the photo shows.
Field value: 38 °C
